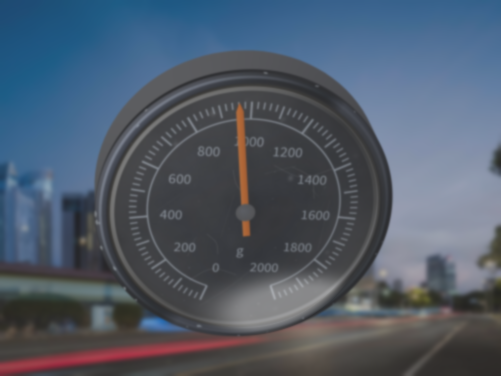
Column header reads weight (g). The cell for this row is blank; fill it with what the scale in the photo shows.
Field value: 960 g
